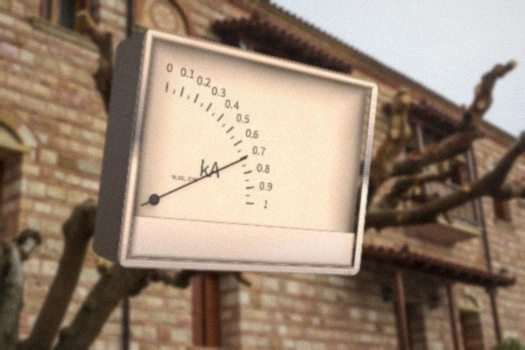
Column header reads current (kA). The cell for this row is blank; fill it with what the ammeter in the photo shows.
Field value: 0.7 kA
